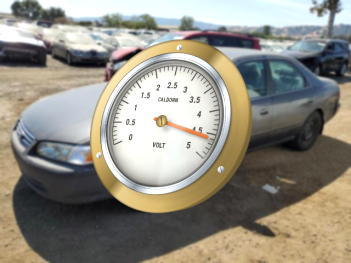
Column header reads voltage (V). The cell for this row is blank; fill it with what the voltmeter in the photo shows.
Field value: 4.6 V
